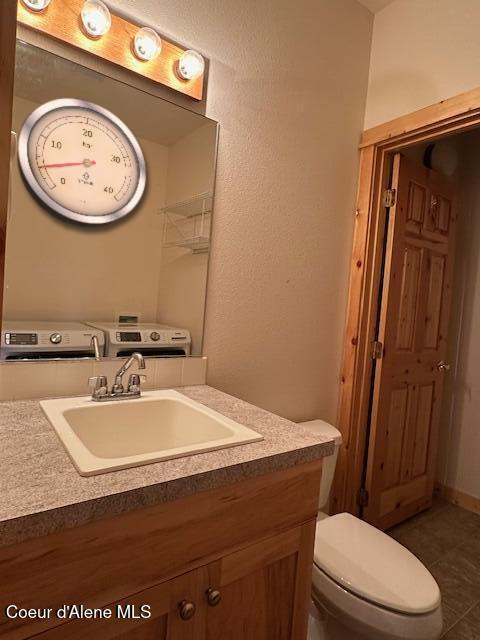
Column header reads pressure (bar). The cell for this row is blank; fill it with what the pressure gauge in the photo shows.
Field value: 4 bar
